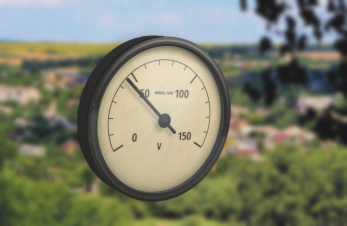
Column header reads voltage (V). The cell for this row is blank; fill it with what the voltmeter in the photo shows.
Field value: 45 V
